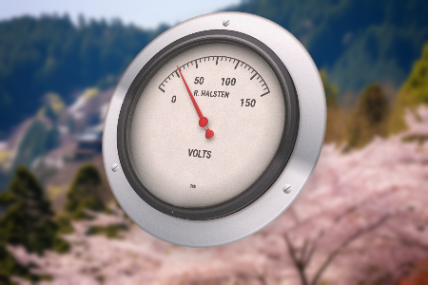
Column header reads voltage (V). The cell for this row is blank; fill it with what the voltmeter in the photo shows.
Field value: 30 V
